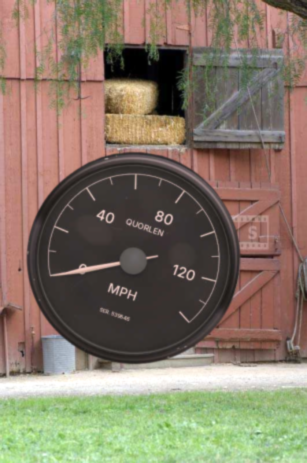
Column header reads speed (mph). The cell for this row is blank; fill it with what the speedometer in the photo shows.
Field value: 0 mph
